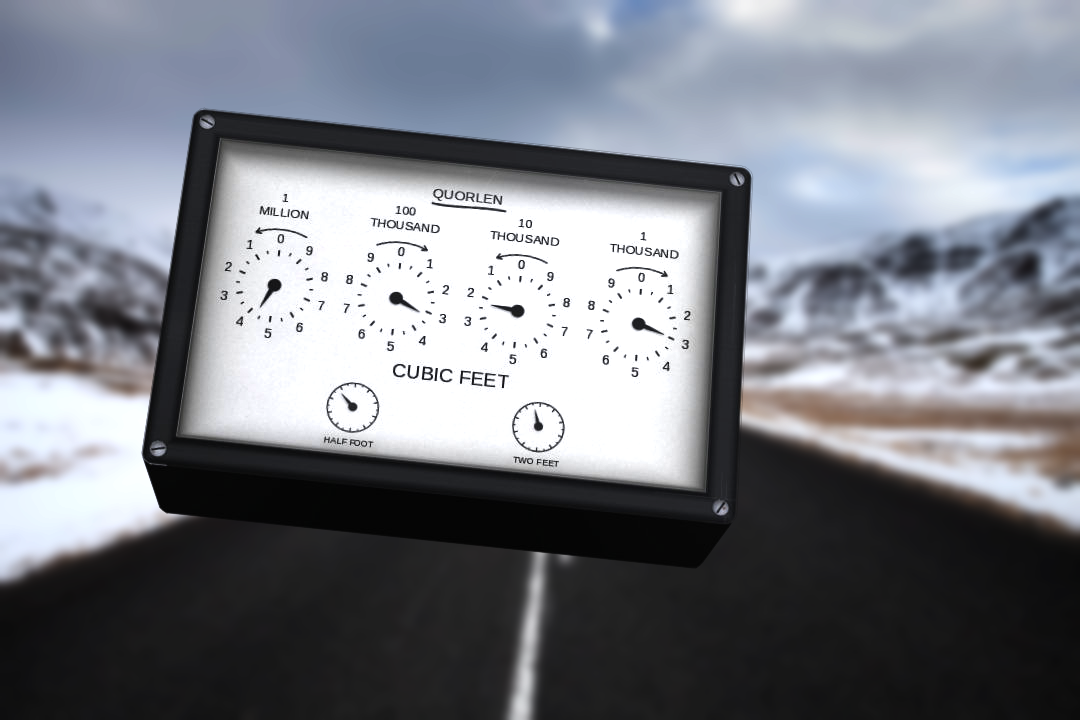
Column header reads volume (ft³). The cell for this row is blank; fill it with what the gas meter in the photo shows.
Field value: 432300 ft³
